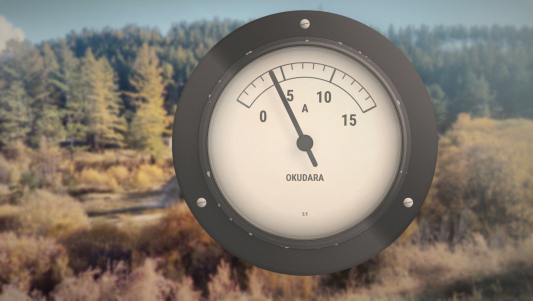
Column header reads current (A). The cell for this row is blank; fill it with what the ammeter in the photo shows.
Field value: 4 A
